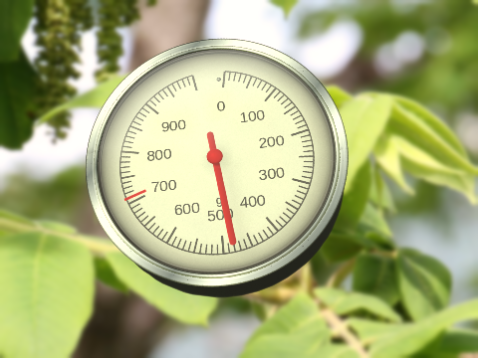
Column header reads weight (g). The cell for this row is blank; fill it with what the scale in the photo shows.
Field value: 480 g
